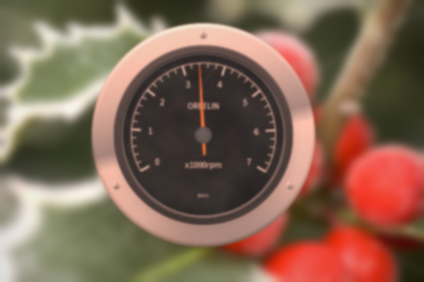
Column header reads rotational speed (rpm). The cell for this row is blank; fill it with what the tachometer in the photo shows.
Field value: 3400 rpm
